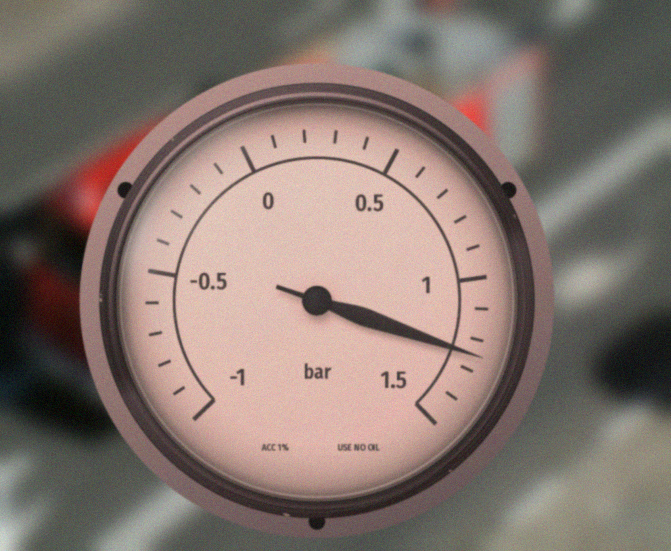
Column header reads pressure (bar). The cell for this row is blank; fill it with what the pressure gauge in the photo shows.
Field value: 1.25 bar
